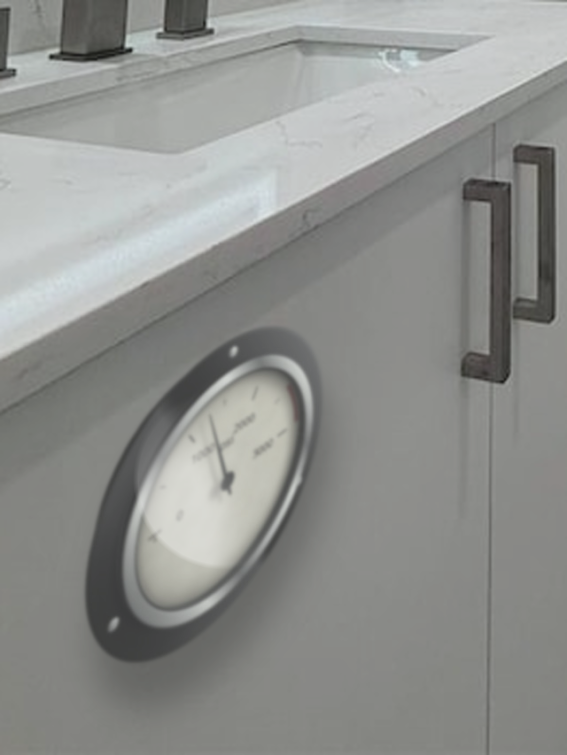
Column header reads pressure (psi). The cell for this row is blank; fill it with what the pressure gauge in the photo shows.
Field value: 1250 psi
